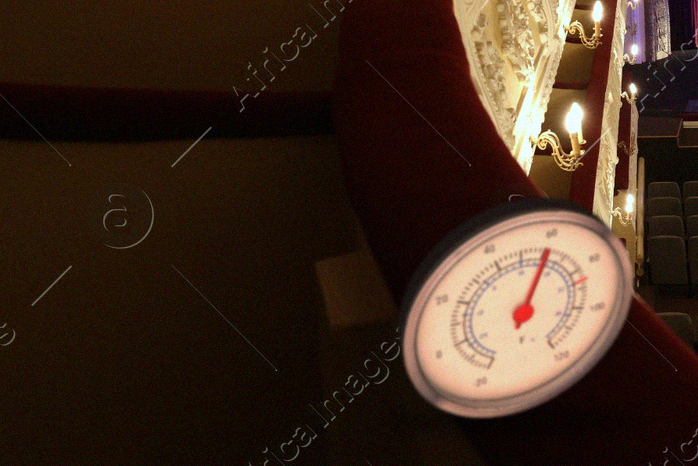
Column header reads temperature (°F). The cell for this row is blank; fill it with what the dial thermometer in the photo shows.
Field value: 60 °F
